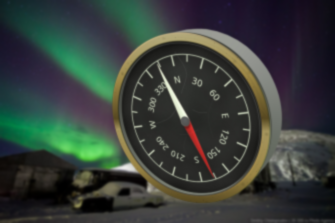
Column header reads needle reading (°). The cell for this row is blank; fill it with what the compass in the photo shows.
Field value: 165 °
